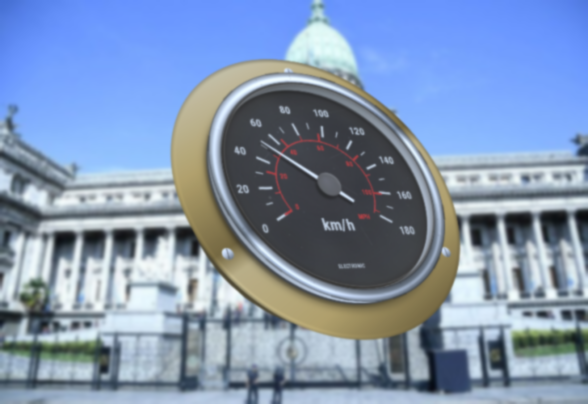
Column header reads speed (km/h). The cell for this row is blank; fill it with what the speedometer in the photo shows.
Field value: 50 km/h
